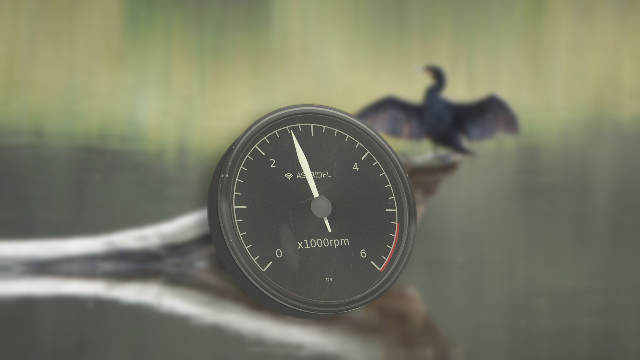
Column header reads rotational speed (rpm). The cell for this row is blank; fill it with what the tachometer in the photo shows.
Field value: 2600 rpm
